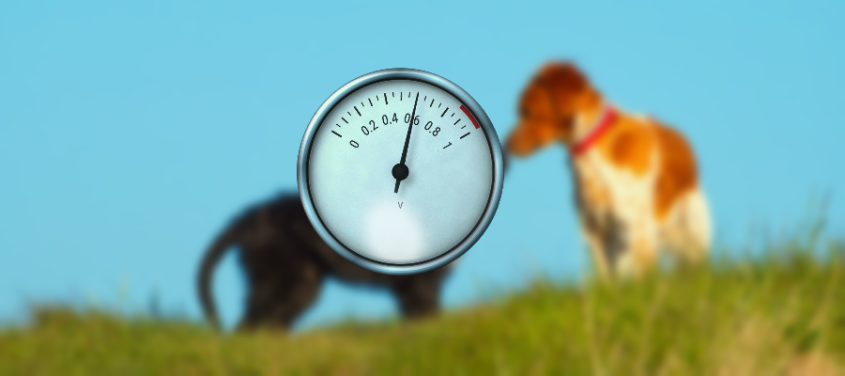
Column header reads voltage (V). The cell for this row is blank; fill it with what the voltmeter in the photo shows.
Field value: 0.6 V
